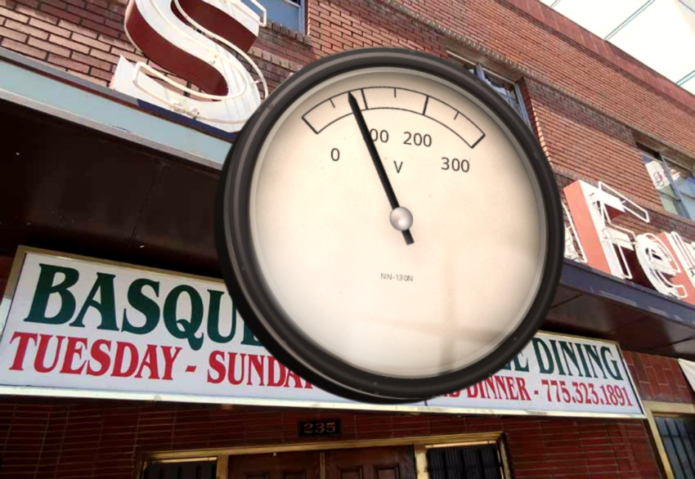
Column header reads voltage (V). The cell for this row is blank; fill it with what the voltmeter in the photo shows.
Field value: 75 V
